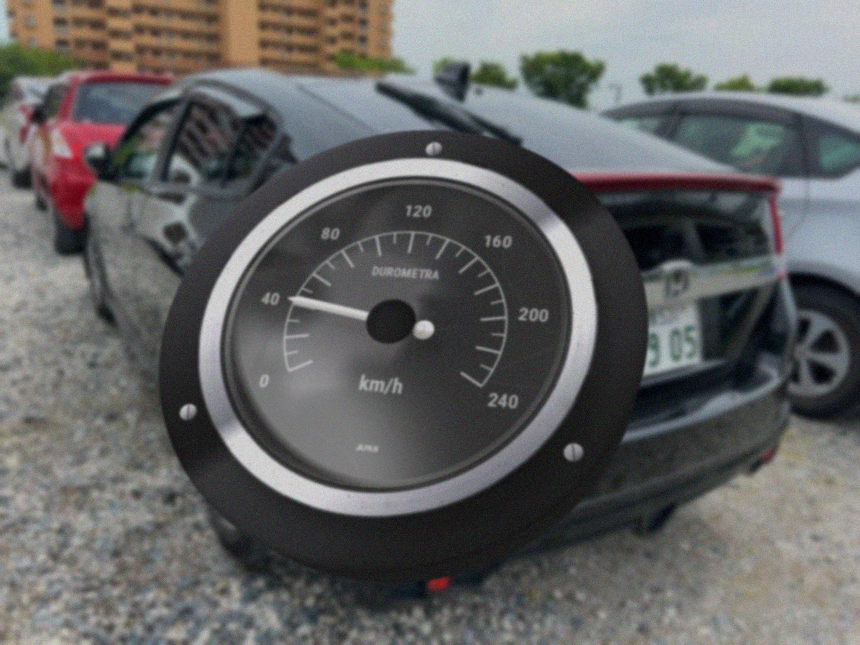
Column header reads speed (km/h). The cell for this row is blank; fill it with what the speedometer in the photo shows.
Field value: 40 km/h
